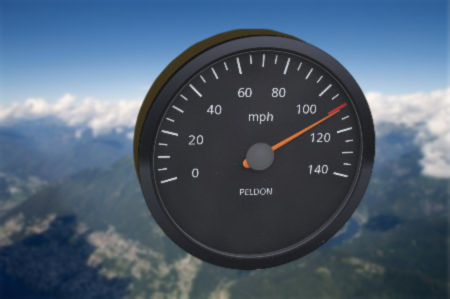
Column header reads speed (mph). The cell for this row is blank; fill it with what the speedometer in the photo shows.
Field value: 110 mph
